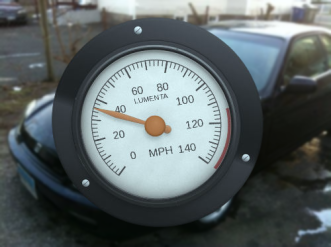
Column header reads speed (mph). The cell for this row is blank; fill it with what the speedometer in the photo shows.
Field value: 36 mph
